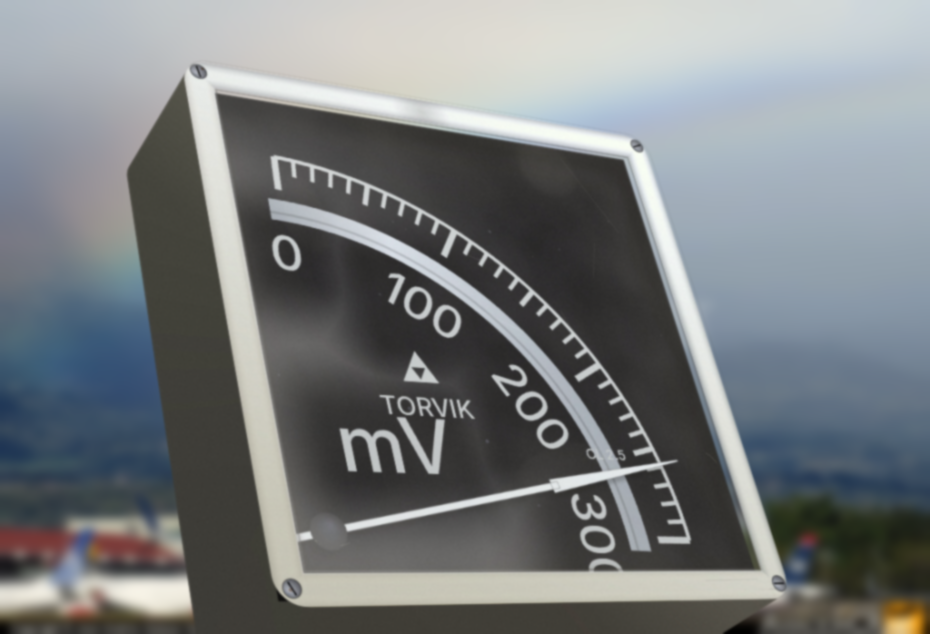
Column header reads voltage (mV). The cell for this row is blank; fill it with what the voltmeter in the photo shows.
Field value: 260 mV
